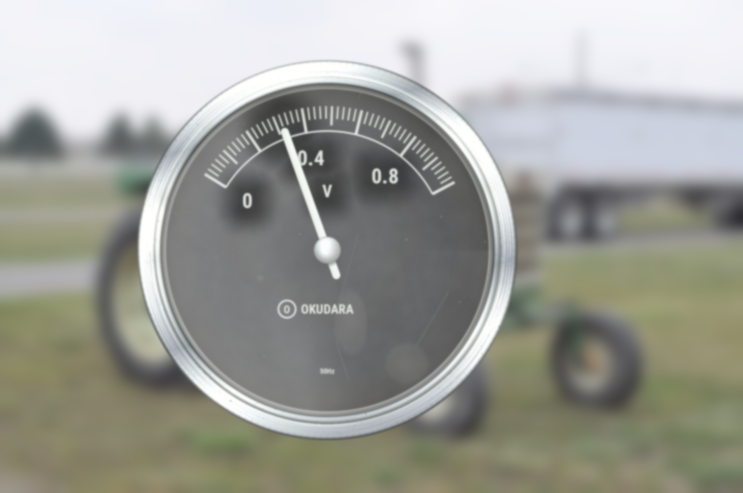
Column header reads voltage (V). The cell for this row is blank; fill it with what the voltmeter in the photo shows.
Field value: 0.32 V
